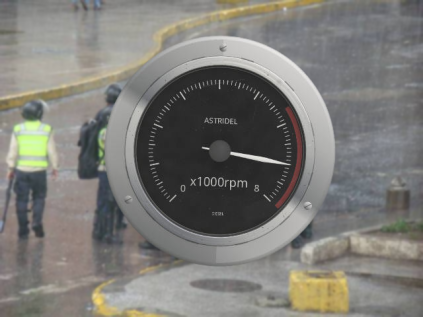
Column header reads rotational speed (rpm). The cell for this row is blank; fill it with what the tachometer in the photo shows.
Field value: 7000 rpm
